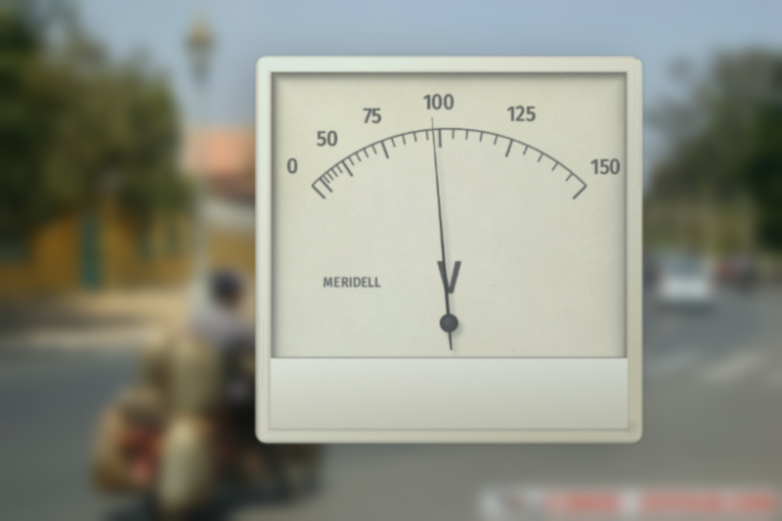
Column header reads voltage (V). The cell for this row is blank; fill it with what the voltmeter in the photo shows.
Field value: 97.5 V
